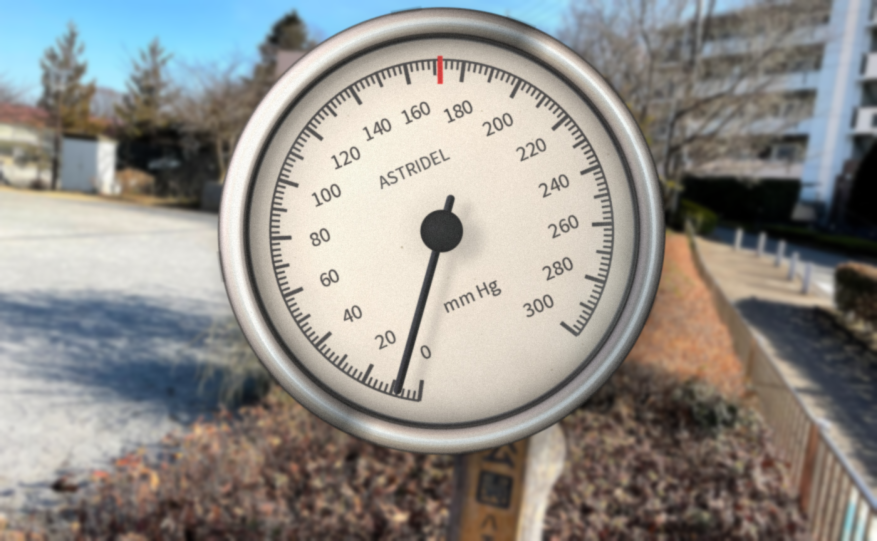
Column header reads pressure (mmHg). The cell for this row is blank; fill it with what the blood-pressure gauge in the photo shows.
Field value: 8 mmHg
